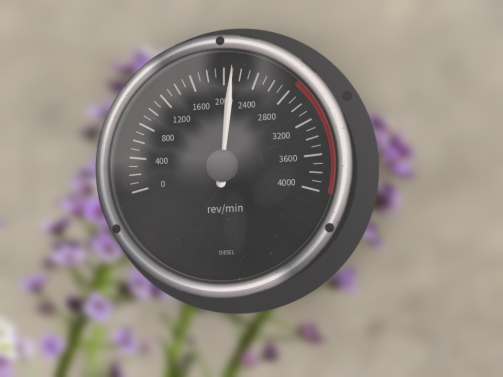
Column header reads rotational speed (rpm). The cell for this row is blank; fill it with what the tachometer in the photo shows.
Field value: 2100 rpm
